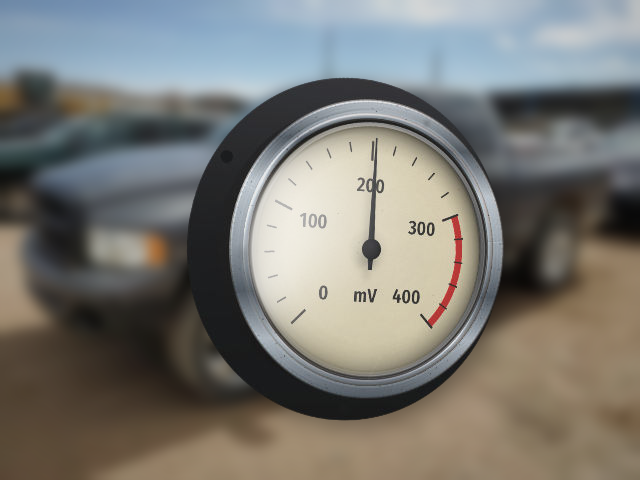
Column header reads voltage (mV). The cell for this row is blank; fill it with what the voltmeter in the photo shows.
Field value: 200 mV
